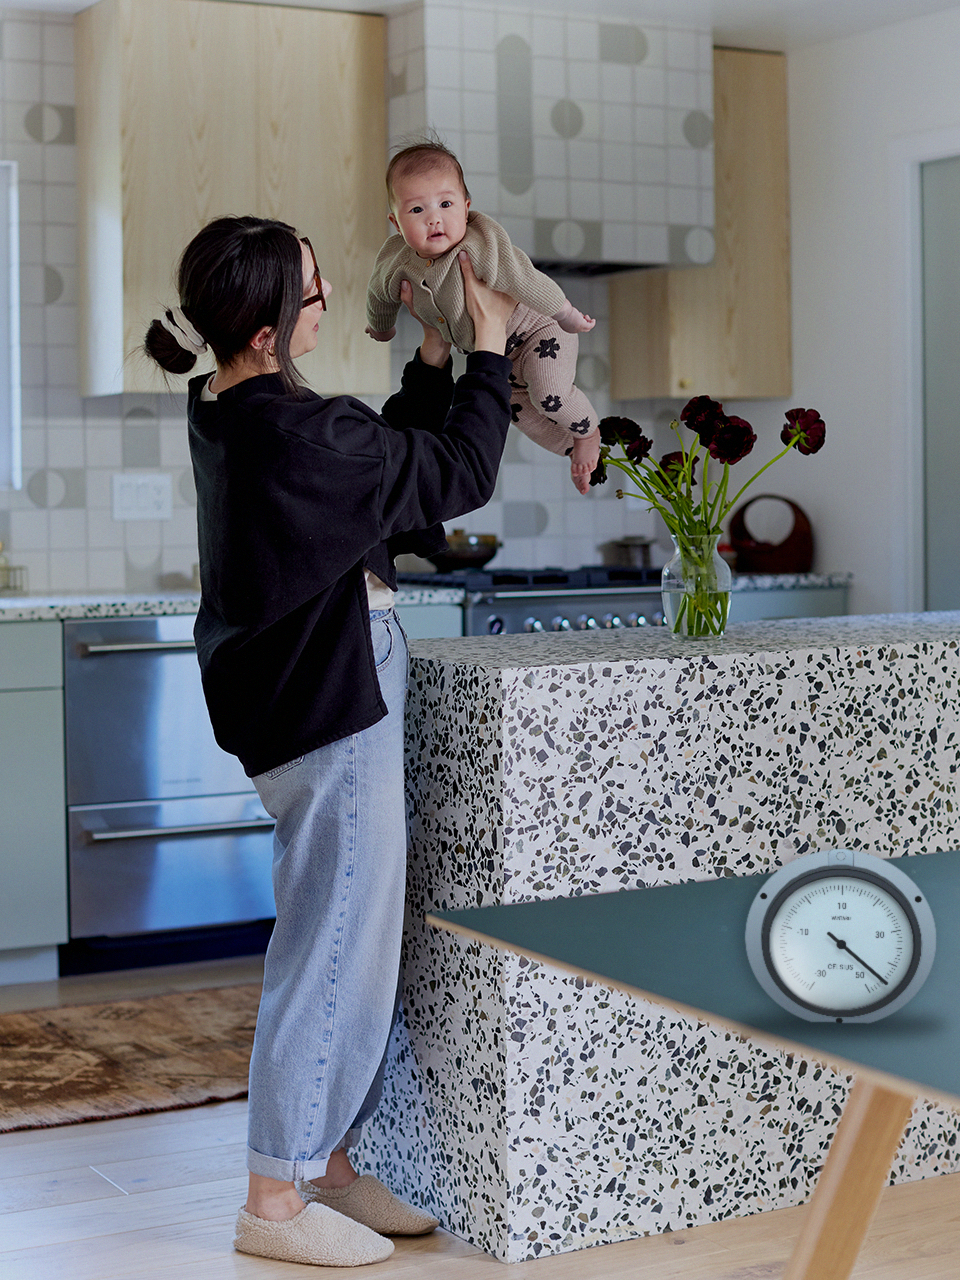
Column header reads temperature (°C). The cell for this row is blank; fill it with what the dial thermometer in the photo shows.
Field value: 45 °C
